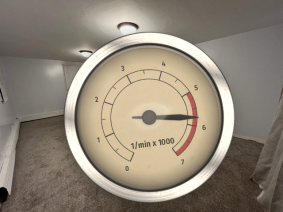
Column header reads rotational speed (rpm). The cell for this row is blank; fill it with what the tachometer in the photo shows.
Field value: 5750 rpm
